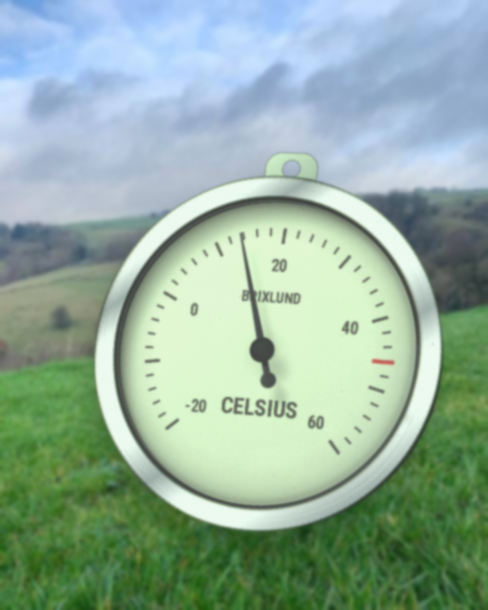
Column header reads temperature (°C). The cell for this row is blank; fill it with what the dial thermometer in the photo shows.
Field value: 14 °C
